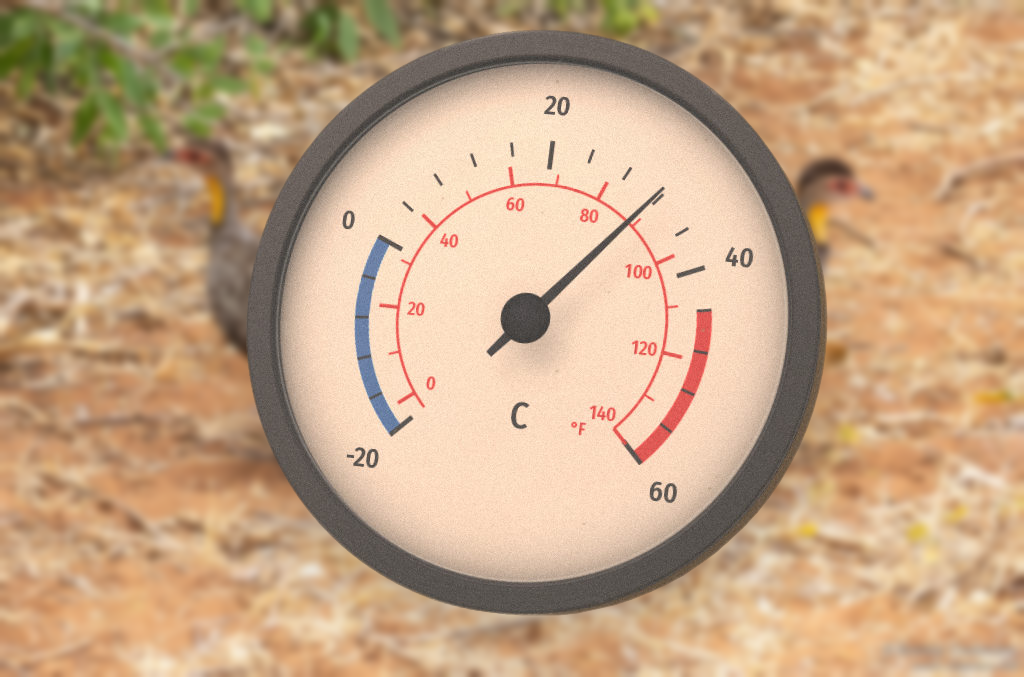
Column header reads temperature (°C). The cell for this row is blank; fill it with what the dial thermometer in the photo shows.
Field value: 32 °C
